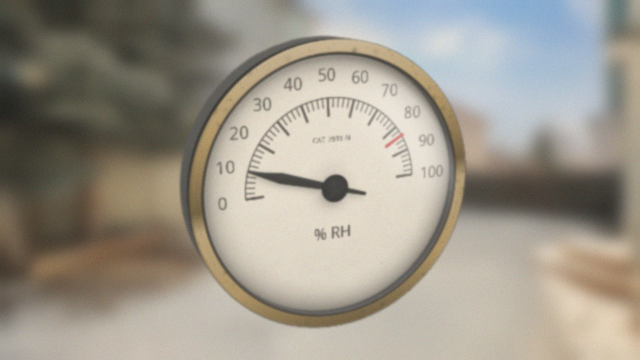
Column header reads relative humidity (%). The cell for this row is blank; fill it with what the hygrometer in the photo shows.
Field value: 10 %
